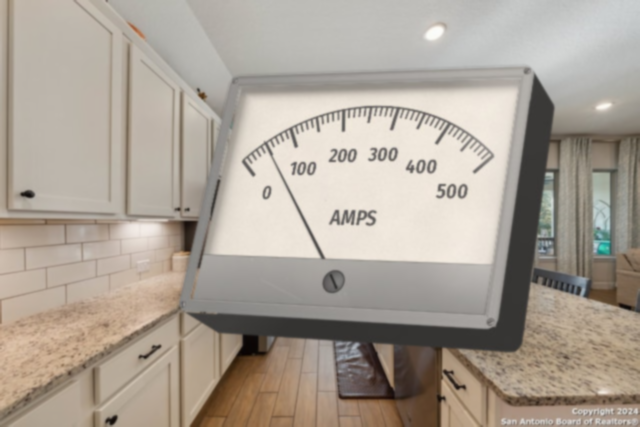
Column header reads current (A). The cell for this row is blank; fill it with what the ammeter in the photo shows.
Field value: 50 A
